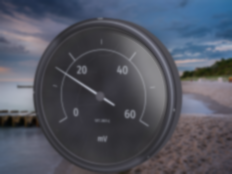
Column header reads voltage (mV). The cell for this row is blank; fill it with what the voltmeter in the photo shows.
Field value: 15 mV
